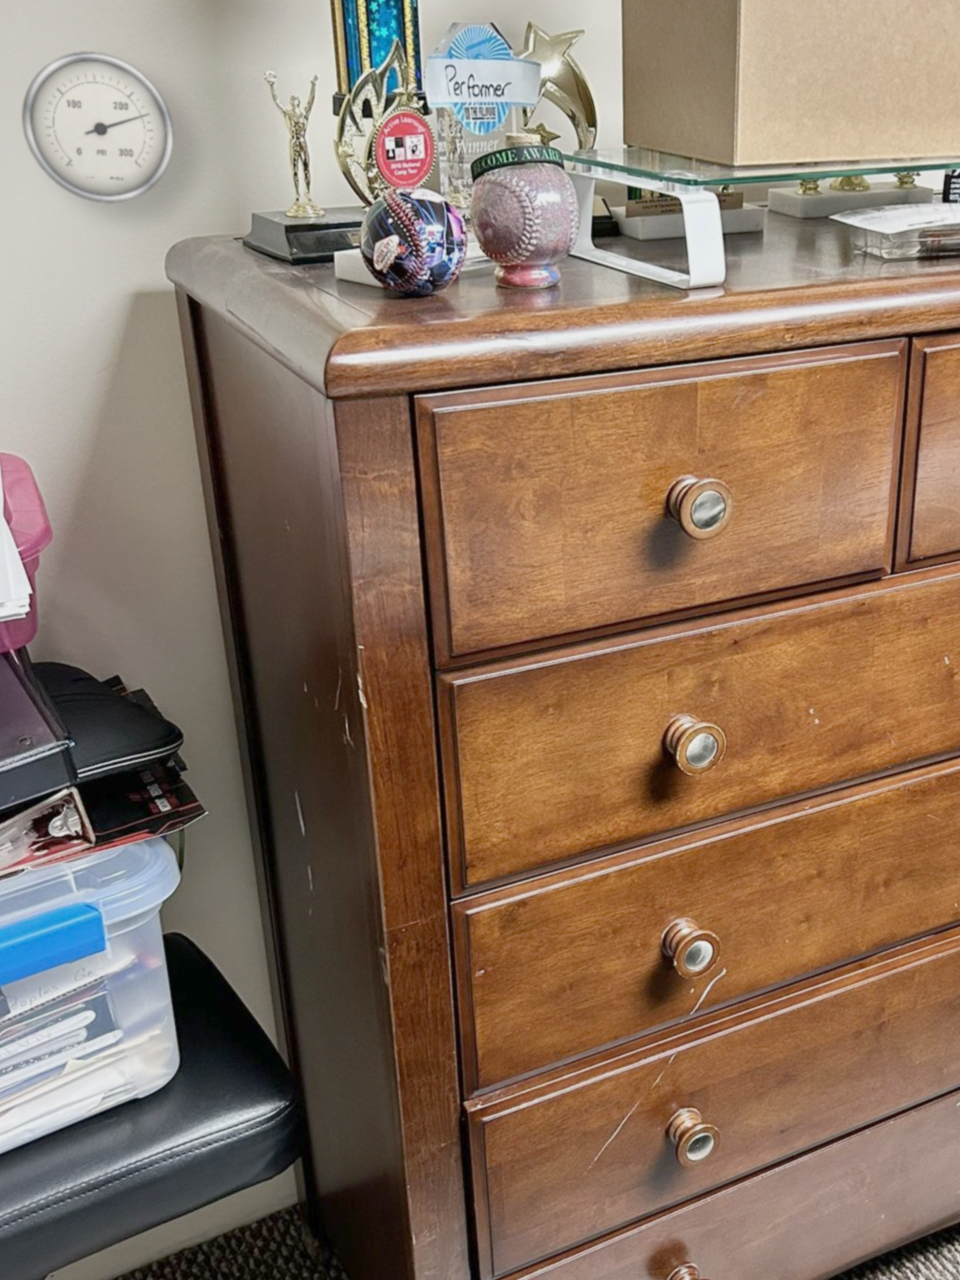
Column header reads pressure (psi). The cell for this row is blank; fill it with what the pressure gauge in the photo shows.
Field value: 230 psi
